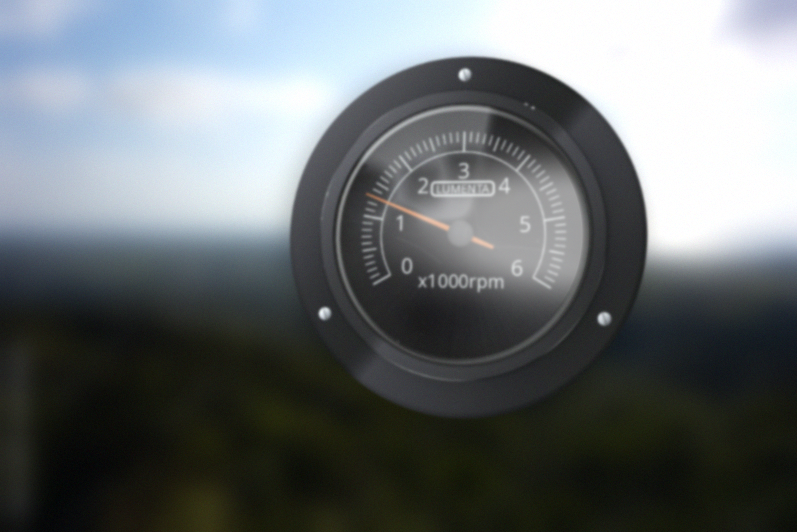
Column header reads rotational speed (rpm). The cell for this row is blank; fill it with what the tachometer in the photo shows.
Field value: 1300 rpm
